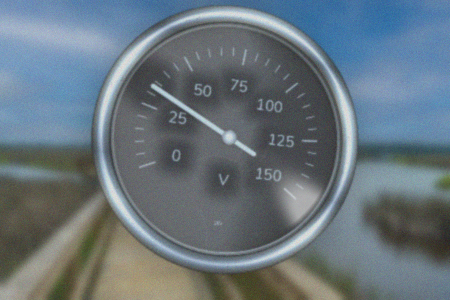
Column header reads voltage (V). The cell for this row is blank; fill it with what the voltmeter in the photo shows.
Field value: 32.5 V
